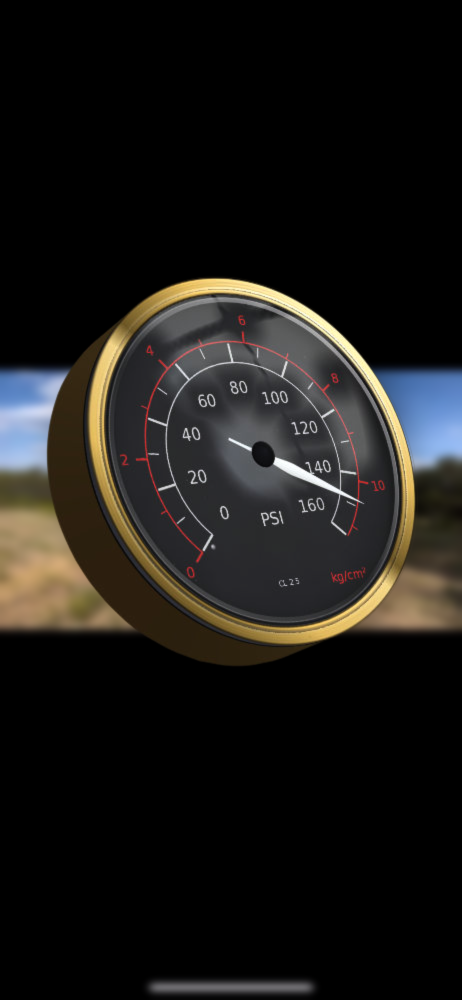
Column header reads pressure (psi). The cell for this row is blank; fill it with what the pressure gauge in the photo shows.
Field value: 150 psi
